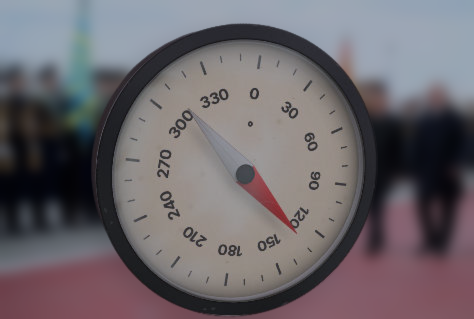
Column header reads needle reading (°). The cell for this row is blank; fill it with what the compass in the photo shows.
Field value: 130 °
